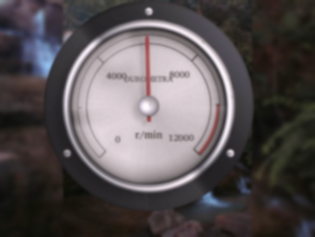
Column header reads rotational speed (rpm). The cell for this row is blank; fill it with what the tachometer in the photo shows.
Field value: 6000 rpm
